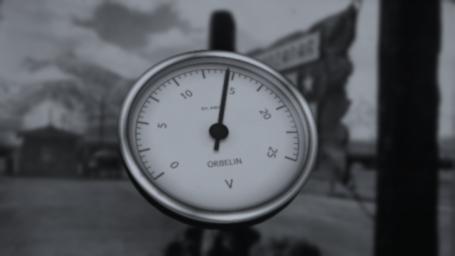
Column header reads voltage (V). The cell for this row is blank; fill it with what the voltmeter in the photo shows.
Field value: 14.5 V
